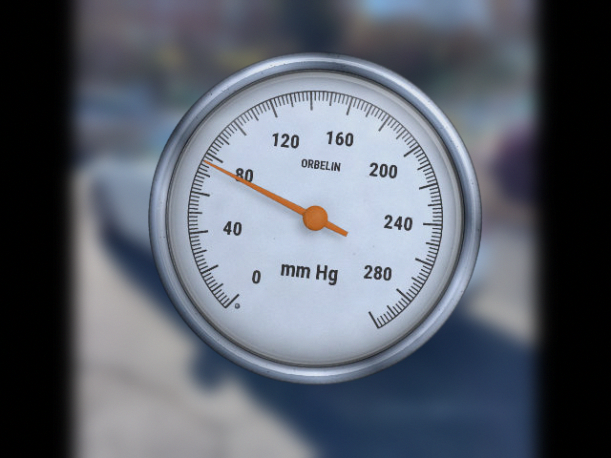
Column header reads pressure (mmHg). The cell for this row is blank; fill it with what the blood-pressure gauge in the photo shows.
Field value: 76 mmHg
